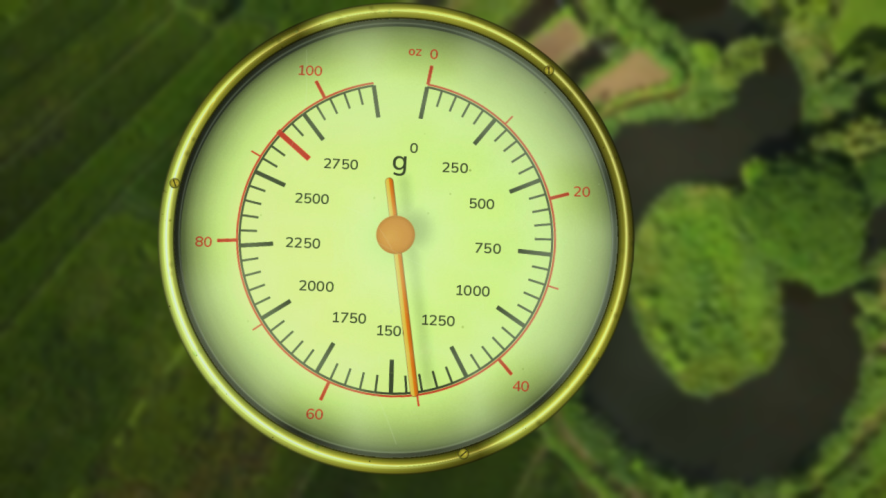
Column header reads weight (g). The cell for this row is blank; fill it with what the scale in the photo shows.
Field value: 1425 g
